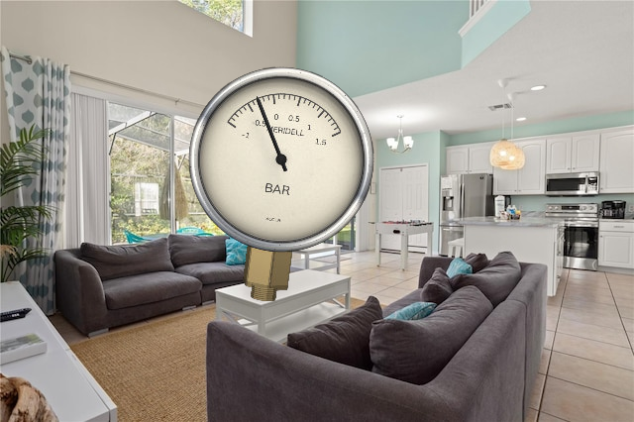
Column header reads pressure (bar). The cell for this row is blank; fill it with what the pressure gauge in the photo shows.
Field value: -0.3 bar
